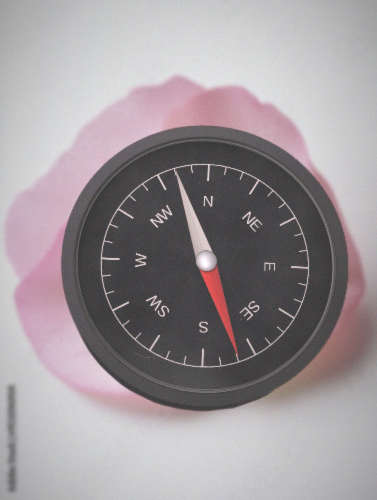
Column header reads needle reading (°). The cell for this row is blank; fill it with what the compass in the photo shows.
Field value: 160 °
